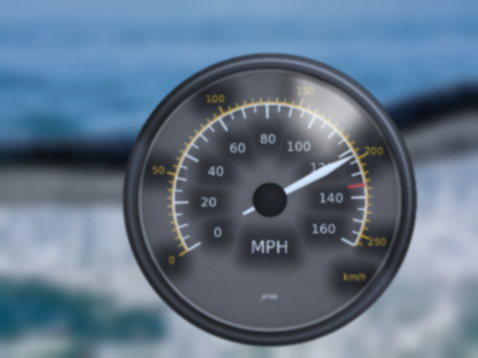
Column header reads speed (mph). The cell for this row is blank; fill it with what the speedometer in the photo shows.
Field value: 122.5 mph
